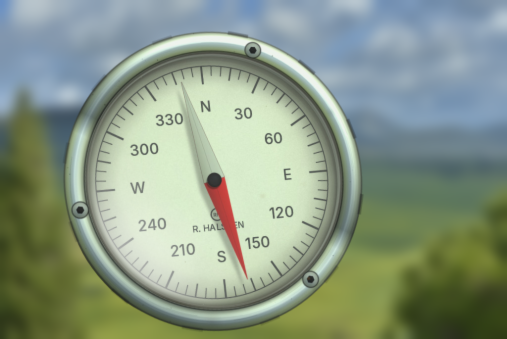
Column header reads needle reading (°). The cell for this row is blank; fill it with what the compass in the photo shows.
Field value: 167.5 °
